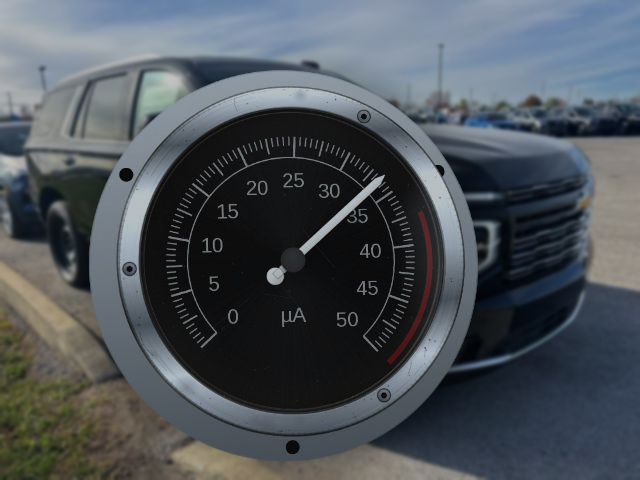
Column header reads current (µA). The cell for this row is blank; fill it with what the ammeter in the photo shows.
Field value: 33.5 µA
